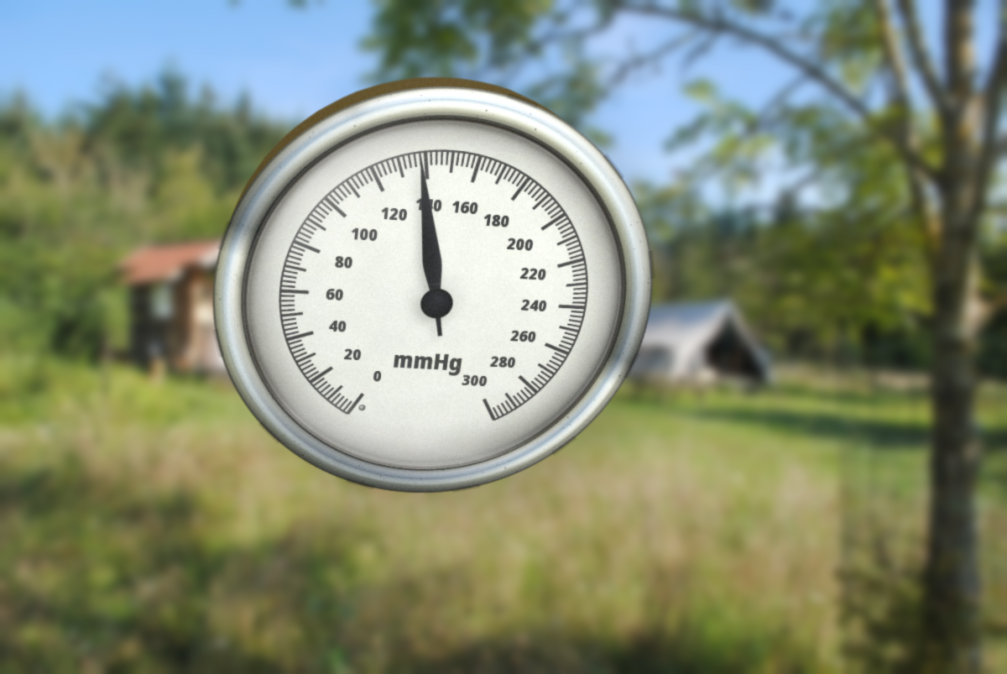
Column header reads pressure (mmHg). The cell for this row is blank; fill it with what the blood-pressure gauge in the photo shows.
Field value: 138 mmHg
